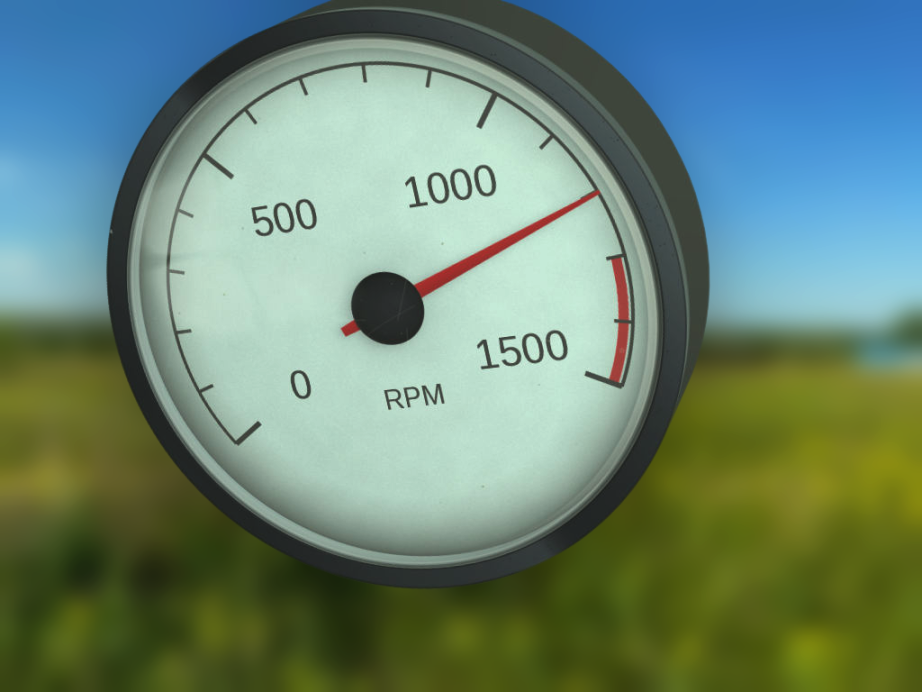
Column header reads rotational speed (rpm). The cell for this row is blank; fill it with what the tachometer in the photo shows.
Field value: 1200 rpm
